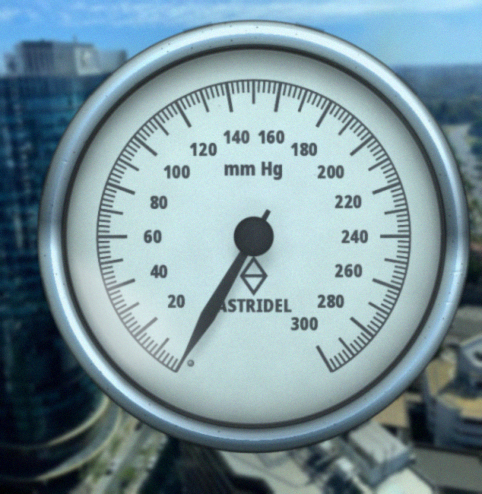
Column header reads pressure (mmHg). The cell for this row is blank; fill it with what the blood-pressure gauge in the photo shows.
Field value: 0 mmHg
